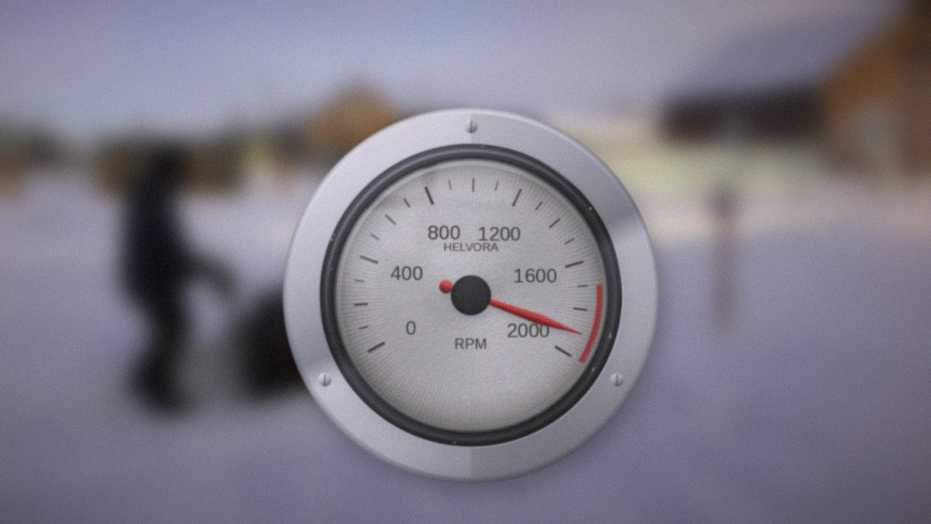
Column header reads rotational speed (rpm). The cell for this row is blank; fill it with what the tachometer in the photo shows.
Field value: 1900 rpm
